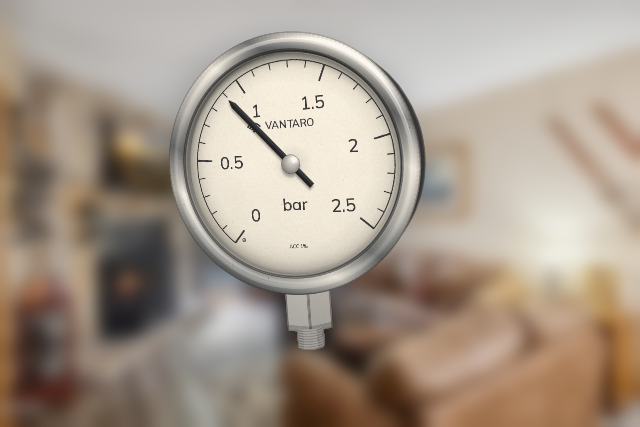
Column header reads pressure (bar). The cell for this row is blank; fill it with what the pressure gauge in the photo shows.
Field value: 0.9 bar
